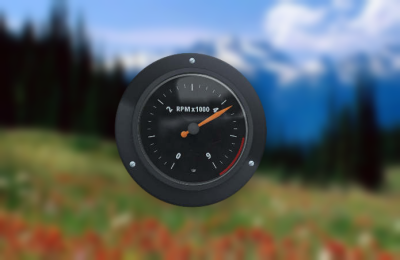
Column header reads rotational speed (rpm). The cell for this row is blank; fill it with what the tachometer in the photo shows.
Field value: 4200 rpm
